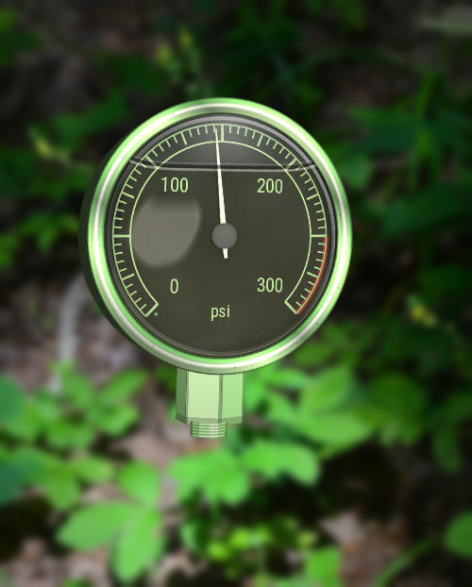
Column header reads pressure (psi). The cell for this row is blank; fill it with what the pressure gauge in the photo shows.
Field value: 145 psi
